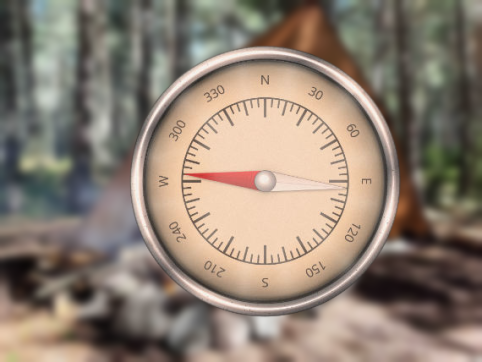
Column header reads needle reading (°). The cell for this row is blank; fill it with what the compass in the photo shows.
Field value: 275 °
